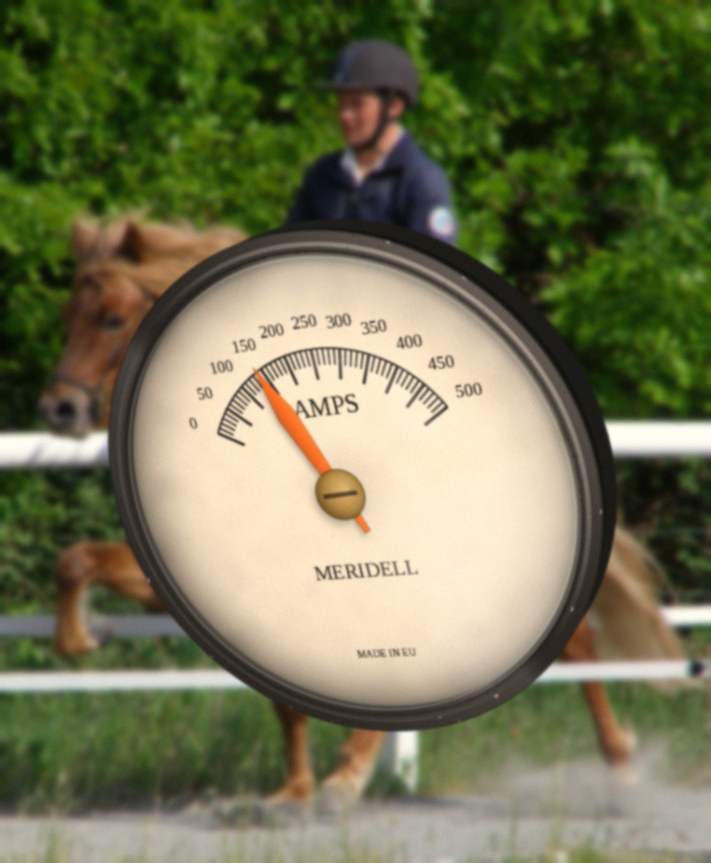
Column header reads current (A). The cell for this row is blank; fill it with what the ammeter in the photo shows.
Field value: 150 A
